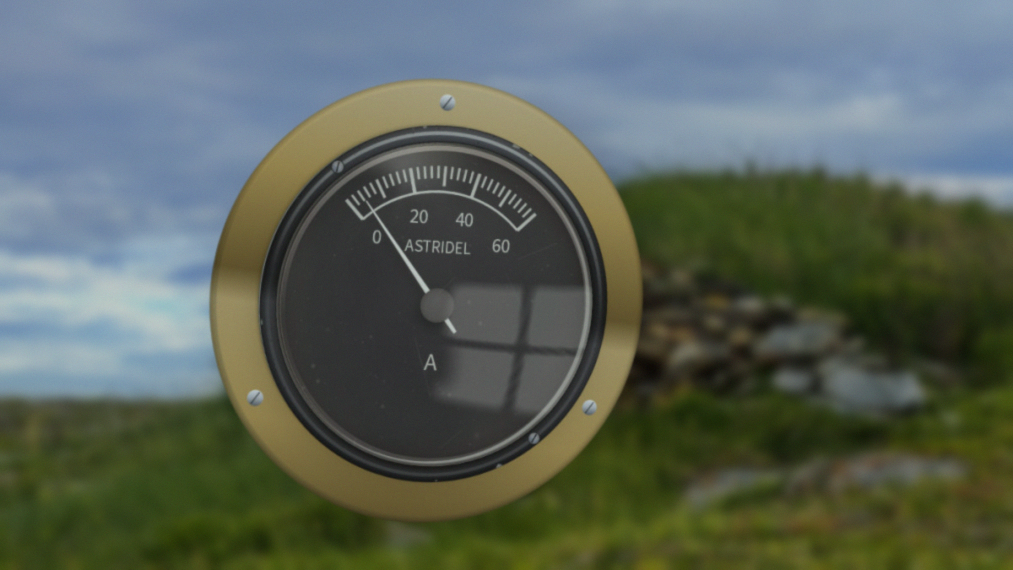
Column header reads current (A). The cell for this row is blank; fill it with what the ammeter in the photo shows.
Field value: 4 A
